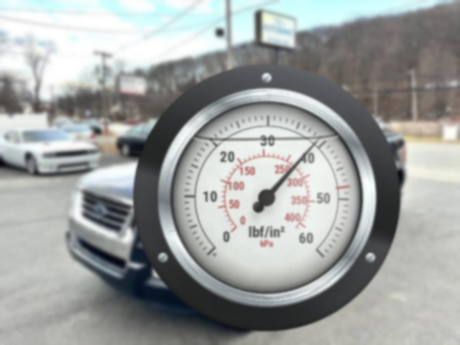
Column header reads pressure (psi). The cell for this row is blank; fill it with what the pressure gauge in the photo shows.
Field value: 39 psi
